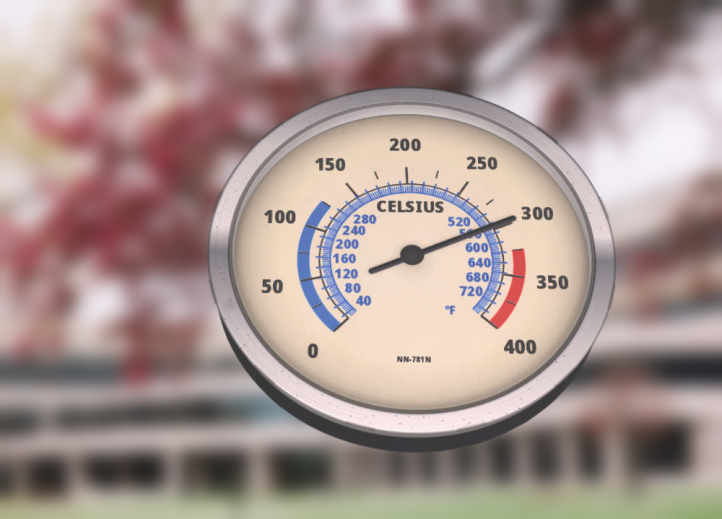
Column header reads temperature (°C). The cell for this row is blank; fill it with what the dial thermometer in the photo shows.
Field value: 300 °C
